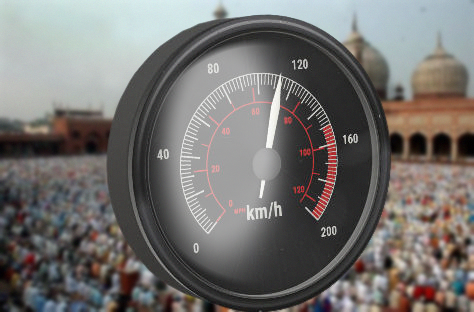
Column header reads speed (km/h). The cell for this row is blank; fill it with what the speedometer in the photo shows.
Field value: 110 km/h
